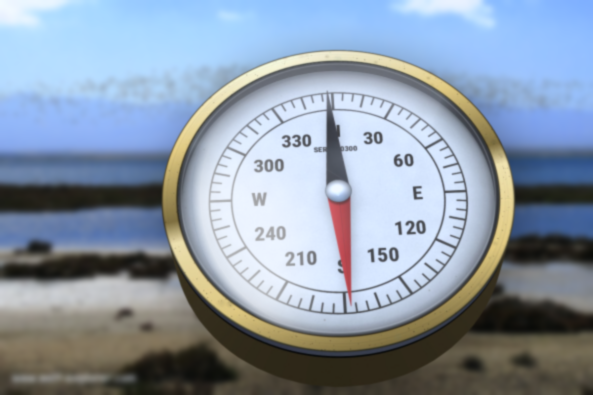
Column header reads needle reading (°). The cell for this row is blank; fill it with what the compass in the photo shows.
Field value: 177.5 °
